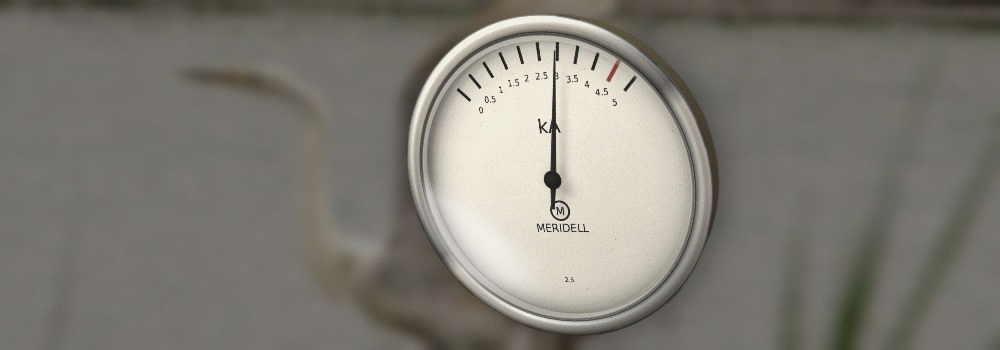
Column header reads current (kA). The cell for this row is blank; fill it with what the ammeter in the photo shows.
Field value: 3 kA
